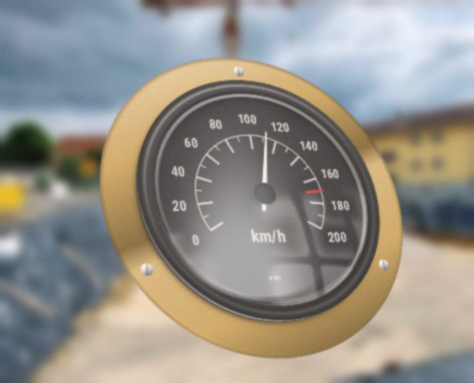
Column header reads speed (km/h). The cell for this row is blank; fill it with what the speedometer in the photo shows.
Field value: 110 km/h
